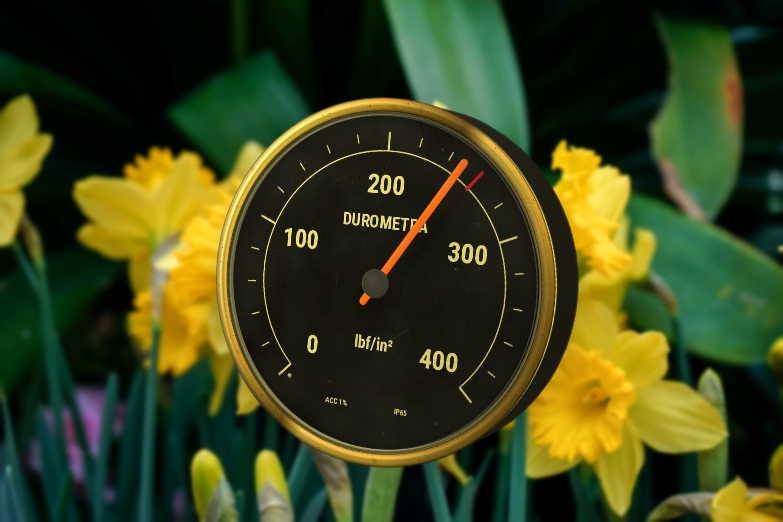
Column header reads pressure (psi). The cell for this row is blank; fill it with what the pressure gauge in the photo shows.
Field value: 250 psi
